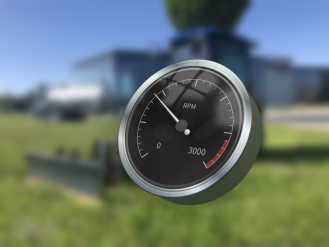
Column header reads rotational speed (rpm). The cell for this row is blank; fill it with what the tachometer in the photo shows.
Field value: 900 rpm
